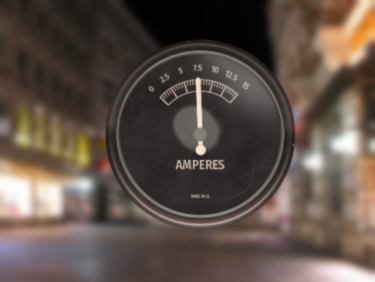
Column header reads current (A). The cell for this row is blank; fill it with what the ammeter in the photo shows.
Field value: 7.5 A
